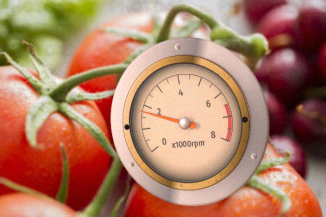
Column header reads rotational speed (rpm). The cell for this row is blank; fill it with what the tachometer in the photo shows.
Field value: 1750 rpm
